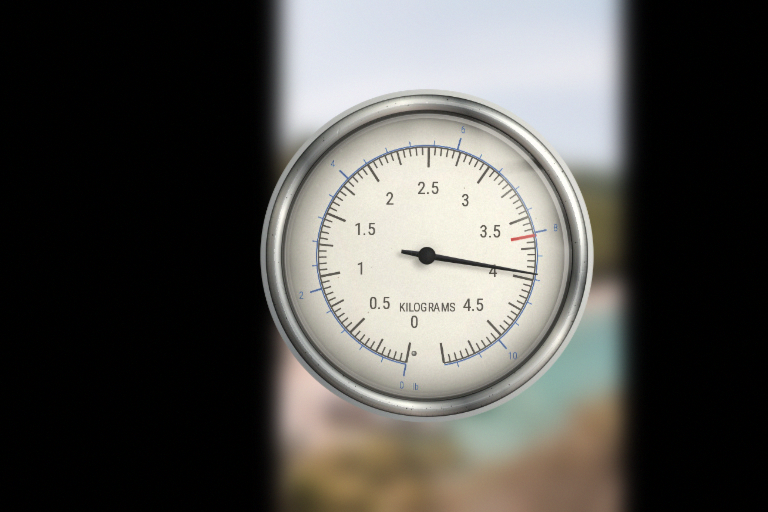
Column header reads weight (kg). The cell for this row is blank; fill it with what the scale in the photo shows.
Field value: 3.95 kg
